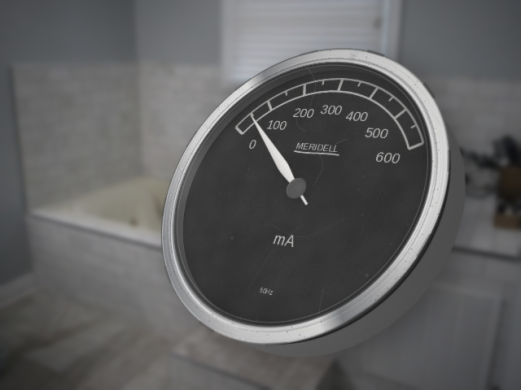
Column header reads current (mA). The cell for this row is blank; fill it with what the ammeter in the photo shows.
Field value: 50 mA
